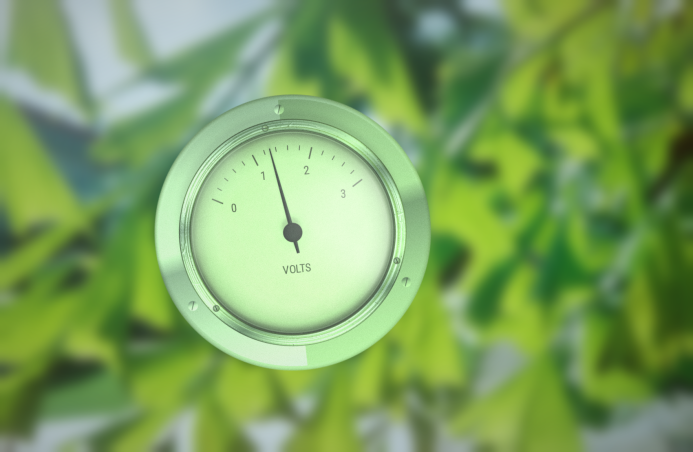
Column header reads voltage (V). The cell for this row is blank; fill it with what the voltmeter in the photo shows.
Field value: 1.3 V
